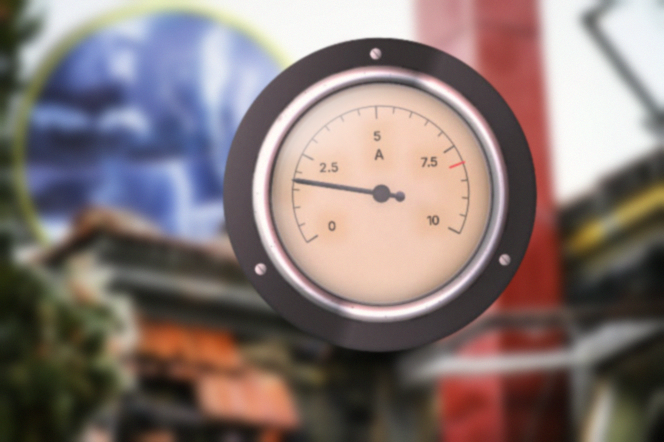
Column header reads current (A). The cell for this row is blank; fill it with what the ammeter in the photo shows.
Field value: 1.75 A
